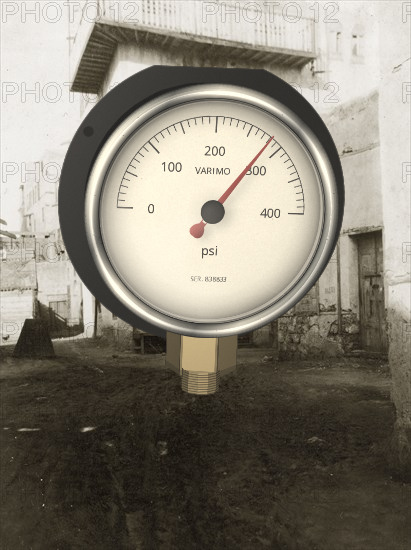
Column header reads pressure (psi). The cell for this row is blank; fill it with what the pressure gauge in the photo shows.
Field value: 280 psi
